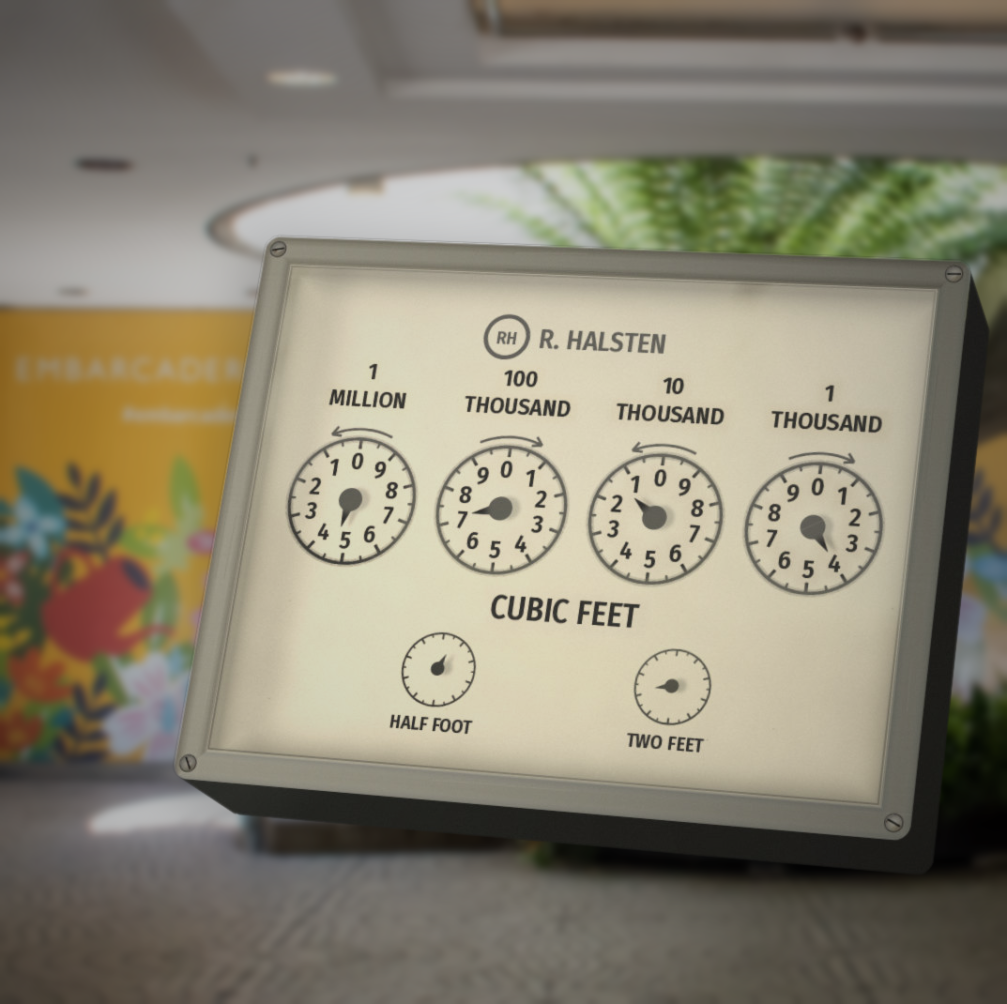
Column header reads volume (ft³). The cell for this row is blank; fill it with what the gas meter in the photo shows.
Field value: 471400 ft³
